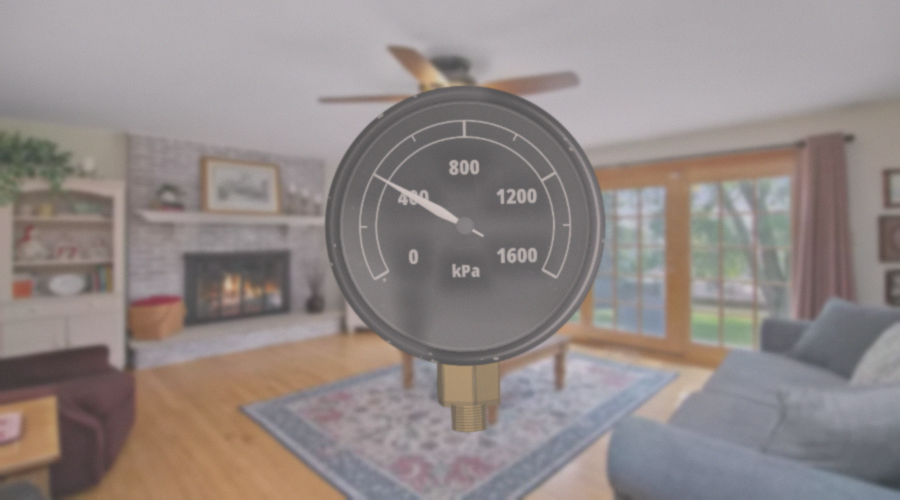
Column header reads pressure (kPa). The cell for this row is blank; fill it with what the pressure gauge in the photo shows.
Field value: 400 kPa
